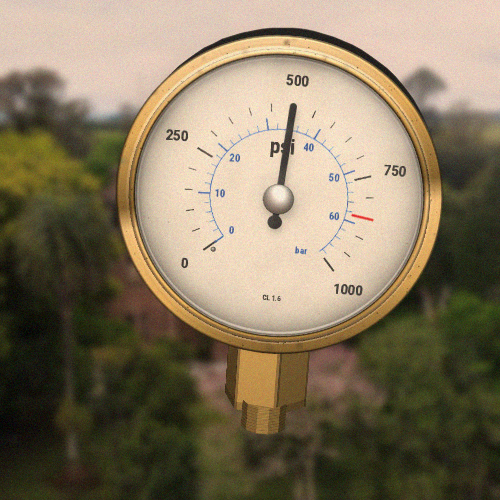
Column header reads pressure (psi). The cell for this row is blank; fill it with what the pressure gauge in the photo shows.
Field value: 500 psi
